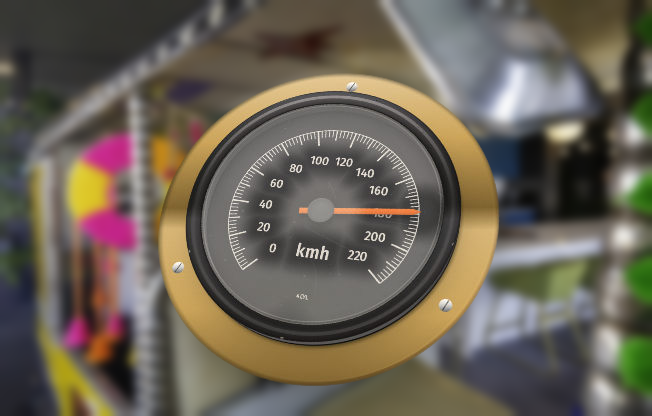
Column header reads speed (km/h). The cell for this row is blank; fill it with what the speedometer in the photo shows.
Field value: 180 km/h
